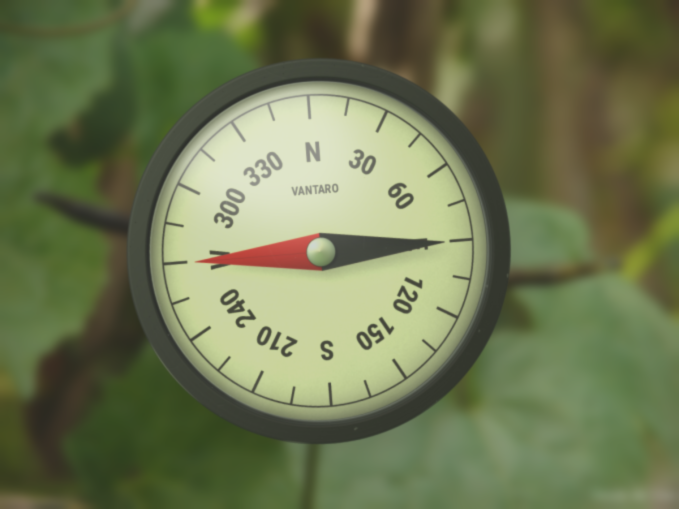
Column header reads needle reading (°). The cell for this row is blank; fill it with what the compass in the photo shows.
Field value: 270 °
